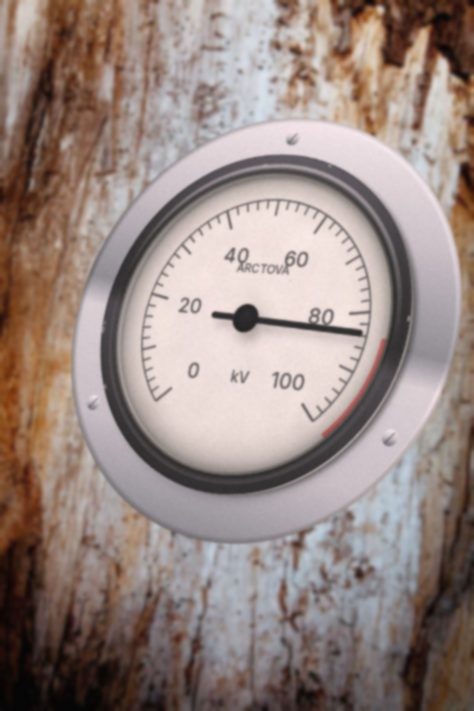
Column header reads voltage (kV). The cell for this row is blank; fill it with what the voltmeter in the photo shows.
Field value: 84 kV
